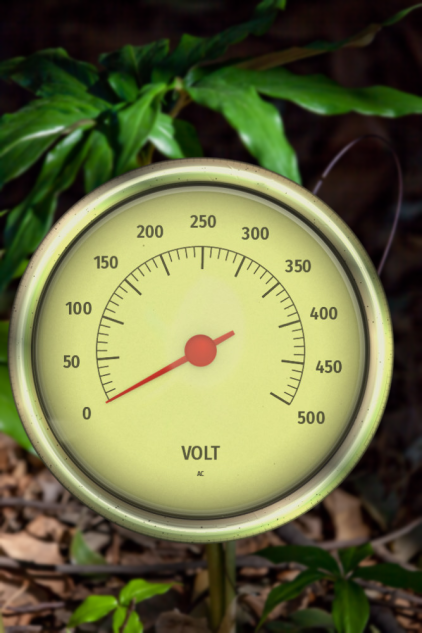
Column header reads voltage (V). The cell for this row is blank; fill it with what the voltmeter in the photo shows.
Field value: 0 V
